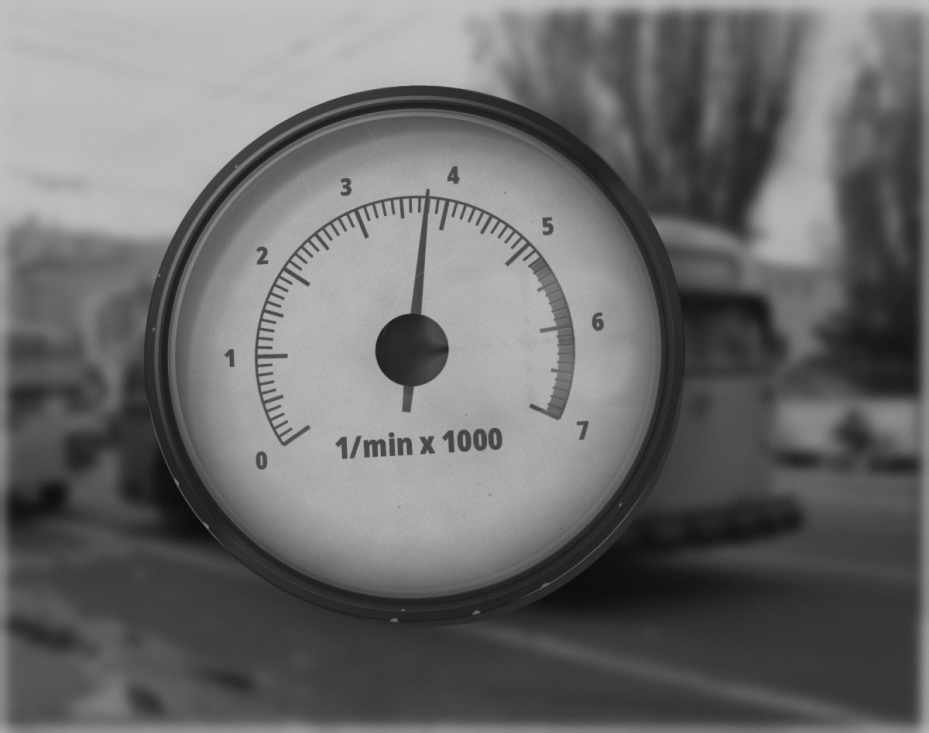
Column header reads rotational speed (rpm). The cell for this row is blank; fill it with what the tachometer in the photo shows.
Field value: 3800 rpm
